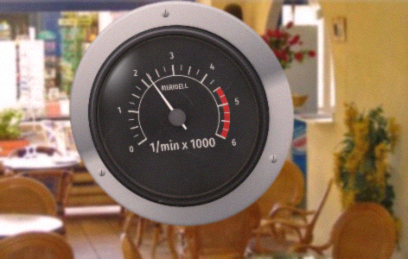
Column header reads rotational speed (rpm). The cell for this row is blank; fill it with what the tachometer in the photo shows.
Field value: 2250 rpm
